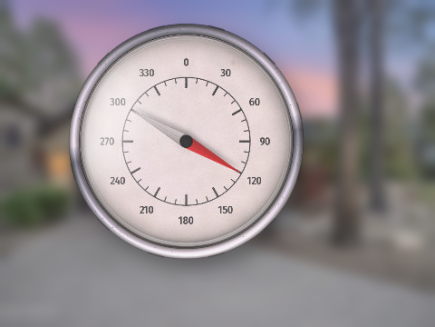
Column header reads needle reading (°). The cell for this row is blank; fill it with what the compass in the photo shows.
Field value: 120 °
